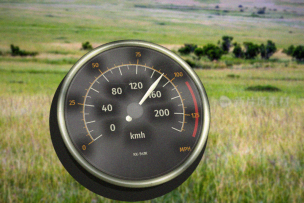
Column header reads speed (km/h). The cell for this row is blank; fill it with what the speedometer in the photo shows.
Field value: 150 km/h
